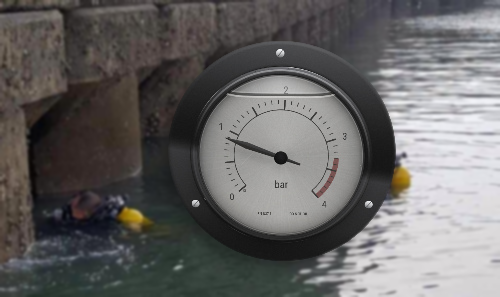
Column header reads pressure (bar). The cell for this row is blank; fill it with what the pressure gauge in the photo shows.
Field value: 0.9 bar
